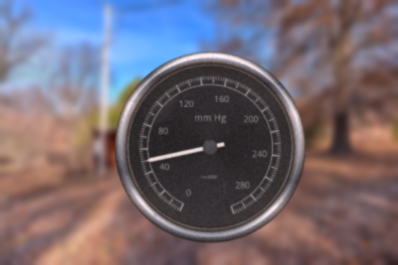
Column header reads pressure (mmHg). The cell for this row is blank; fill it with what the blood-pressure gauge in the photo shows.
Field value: 50 mmHg
